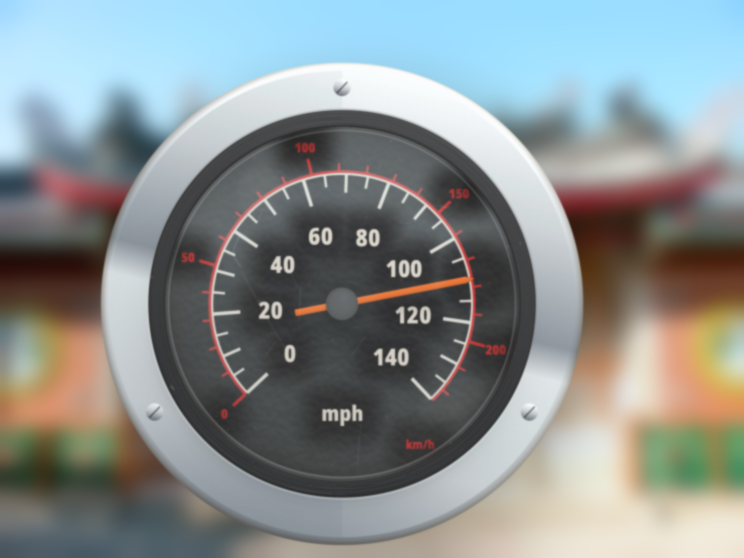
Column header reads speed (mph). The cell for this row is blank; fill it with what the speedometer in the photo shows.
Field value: 110 mph
